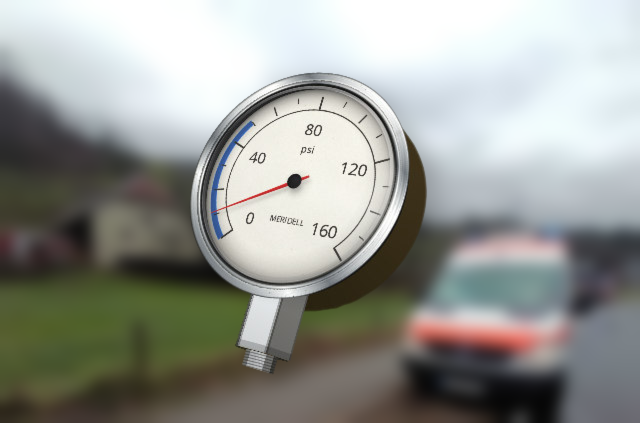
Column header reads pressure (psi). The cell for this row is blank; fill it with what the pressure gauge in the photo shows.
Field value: 10 psi
